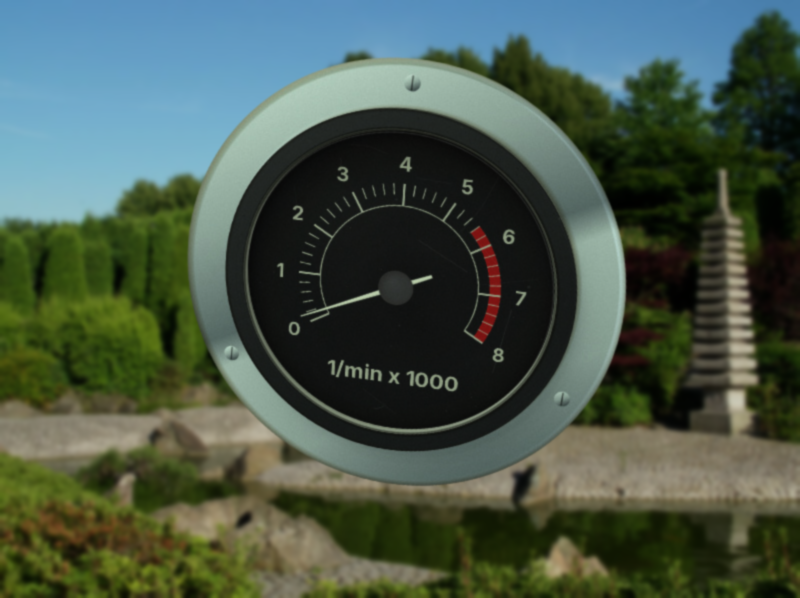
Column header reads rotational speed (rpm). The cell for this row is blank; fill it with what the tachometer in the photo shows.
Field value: 200 rpm
